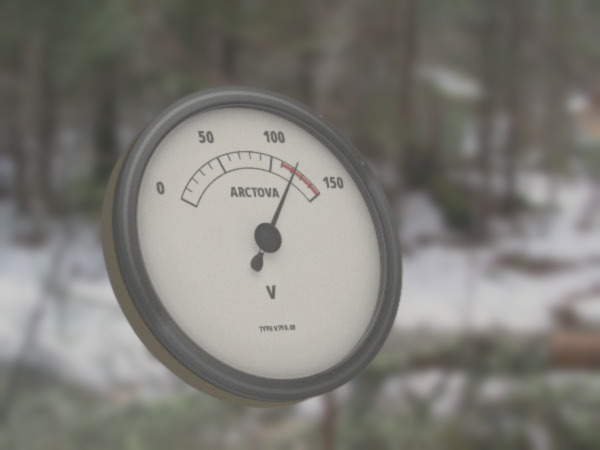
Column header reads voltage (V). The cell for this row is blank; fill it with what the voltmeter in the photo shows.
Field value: 120 V
